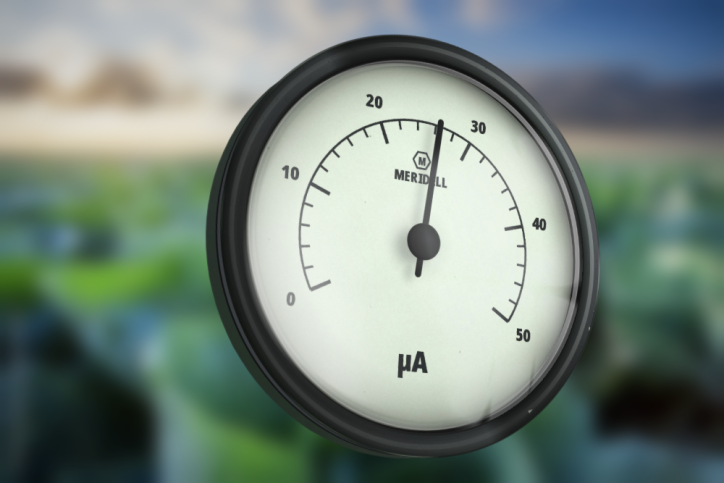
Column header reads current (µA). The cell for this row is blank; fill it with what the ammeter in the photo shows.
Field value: 26 µA
